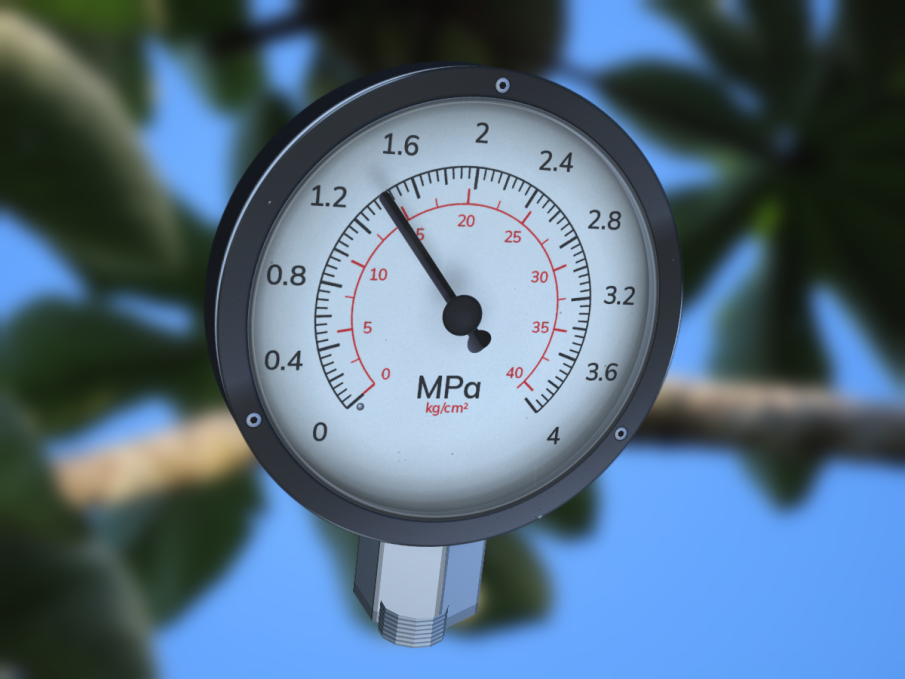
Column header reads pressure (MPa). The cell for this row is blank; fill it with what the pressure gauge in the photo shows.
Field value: 1.4 MPa
